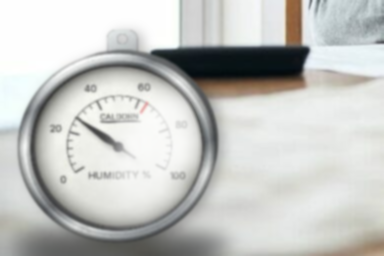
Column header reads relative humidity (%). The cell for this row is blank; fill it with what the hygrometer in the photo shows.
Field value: 28 %
